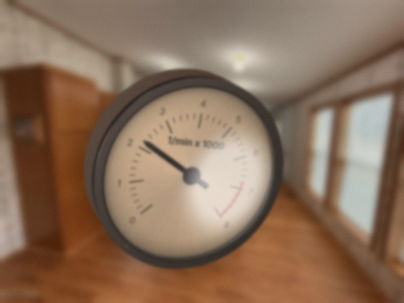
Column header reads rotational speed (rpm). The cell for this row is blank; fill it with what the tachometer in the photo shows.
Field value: 2200 rpm
